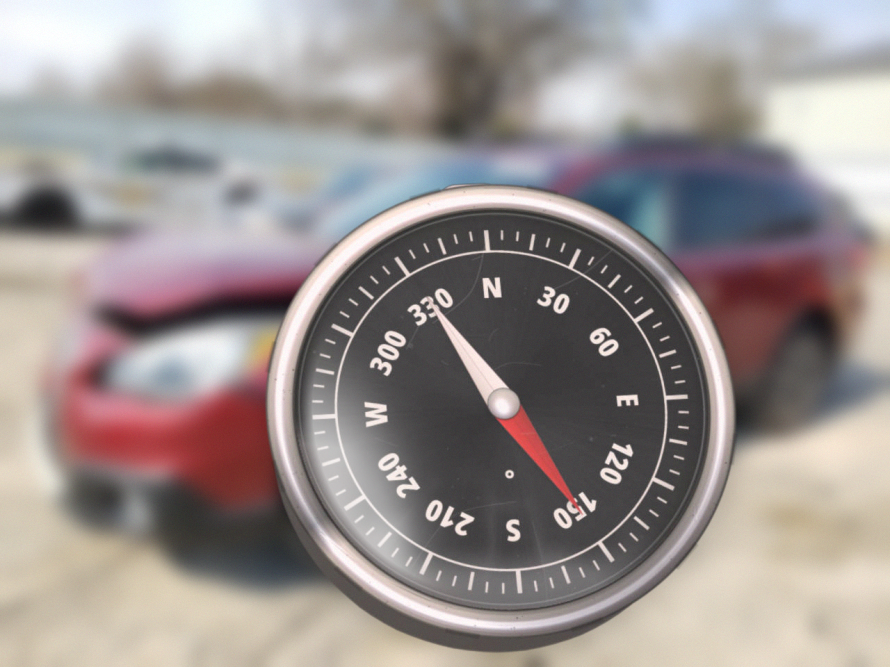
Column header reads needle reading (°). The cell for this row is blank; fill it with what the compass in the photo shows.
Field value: 150 °
